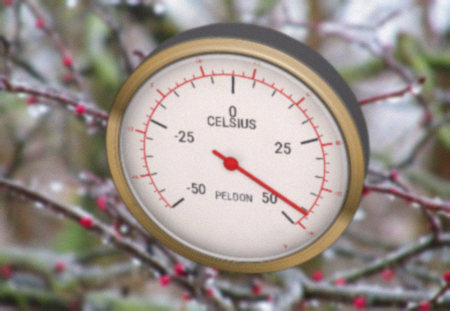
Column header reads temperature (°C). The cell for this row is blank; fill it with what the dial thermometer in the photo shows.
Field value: 45 °C
